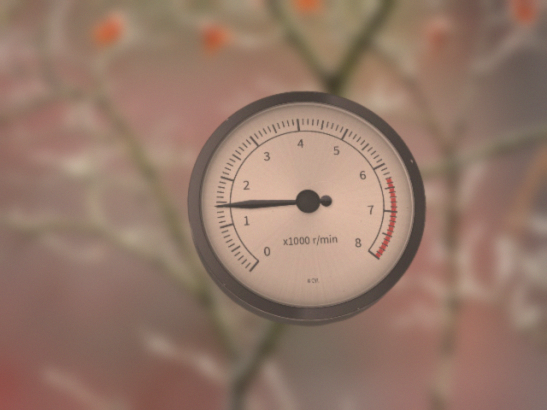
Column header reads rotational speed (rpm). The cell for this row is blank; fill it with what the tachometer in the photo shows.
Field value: 1400 rpm
